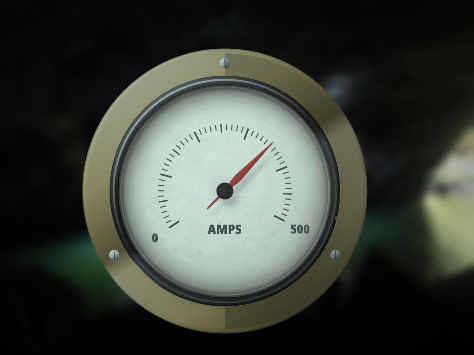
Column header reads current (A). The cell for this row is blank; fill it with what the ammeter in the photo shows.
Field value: 350 A
